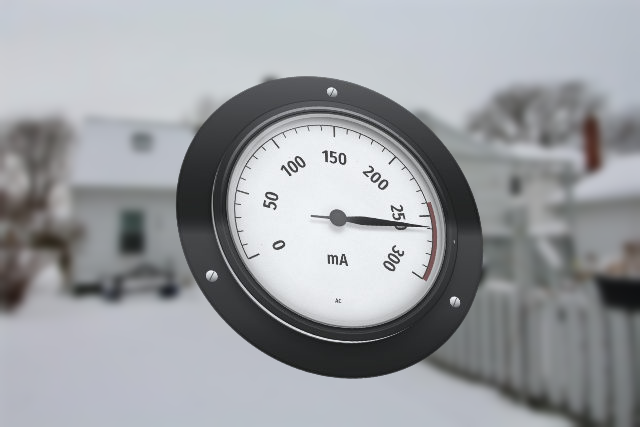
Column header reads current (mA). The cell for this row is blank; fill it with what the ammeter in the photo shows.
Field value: 260 mA
